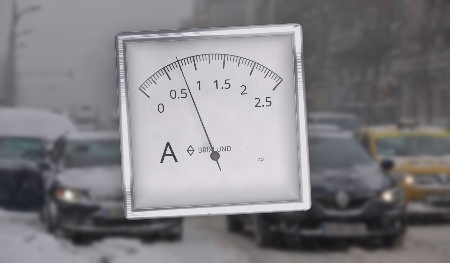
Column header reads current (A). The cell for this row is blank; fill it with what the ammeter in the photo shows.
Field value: 0.75 A
